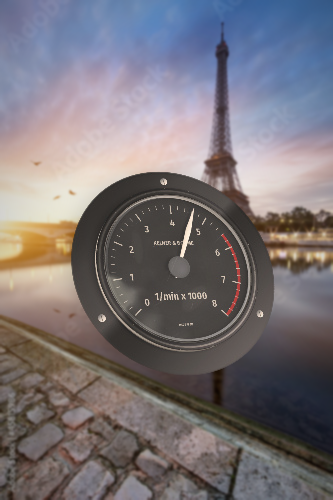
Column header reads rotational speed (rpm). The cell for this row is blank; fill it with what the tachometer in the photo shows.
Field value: 4600 rpm
